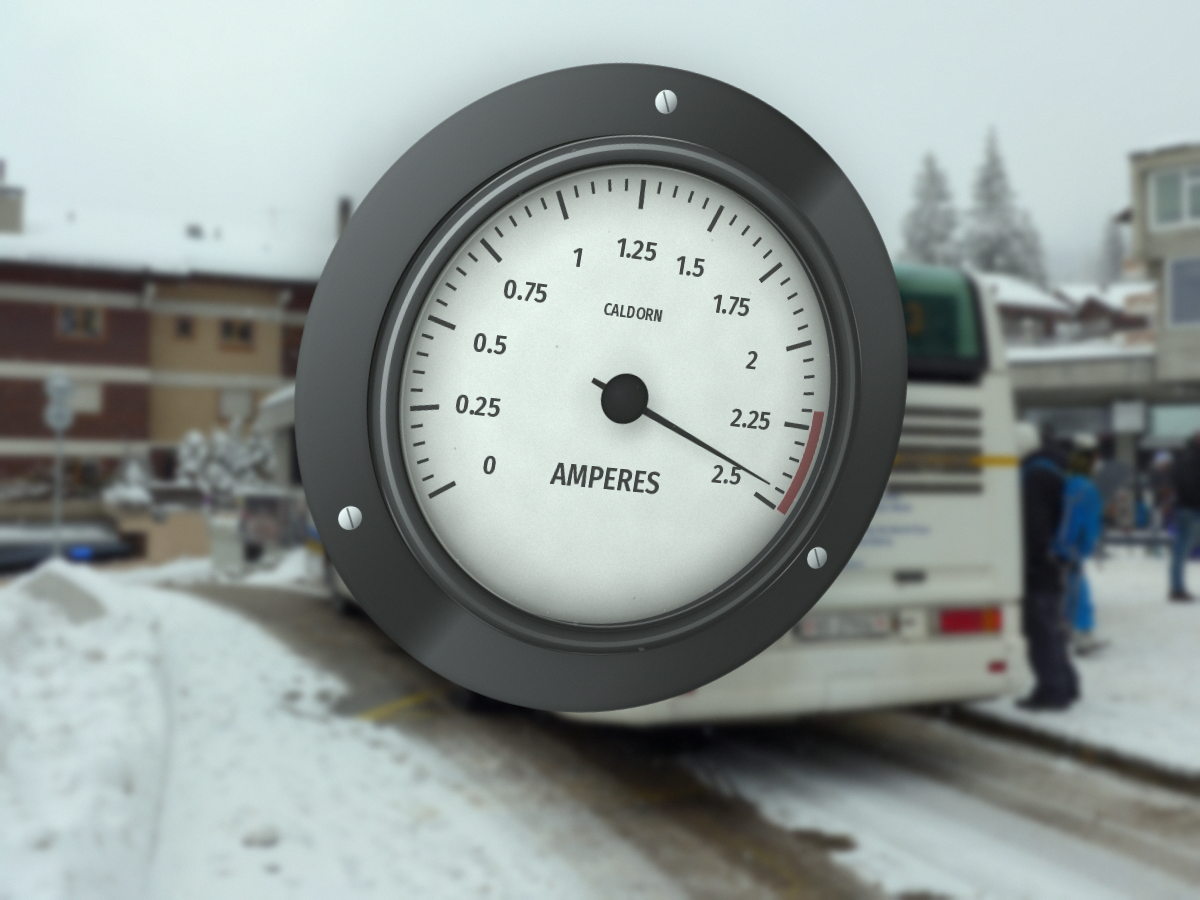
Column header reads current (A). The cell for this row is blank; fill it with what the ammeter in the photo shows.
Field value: 2.45 A
